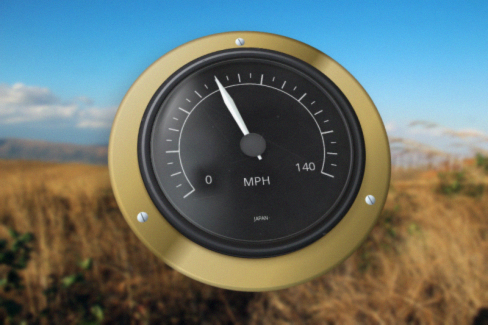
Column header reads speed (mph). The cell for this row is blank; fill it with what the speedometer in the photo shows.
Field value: 60 mph
